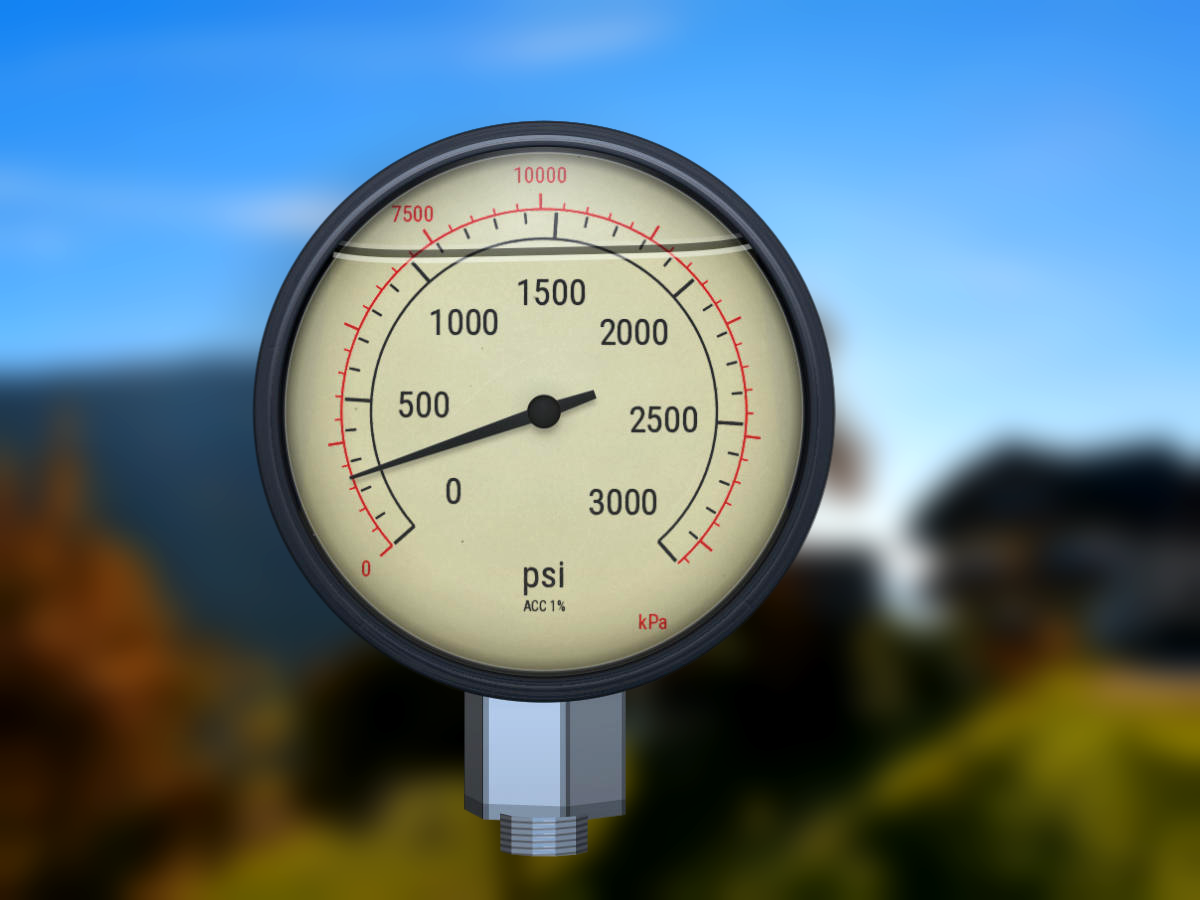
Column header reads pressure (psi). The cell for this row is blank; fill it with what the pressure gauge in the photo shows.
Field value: 250 psi
